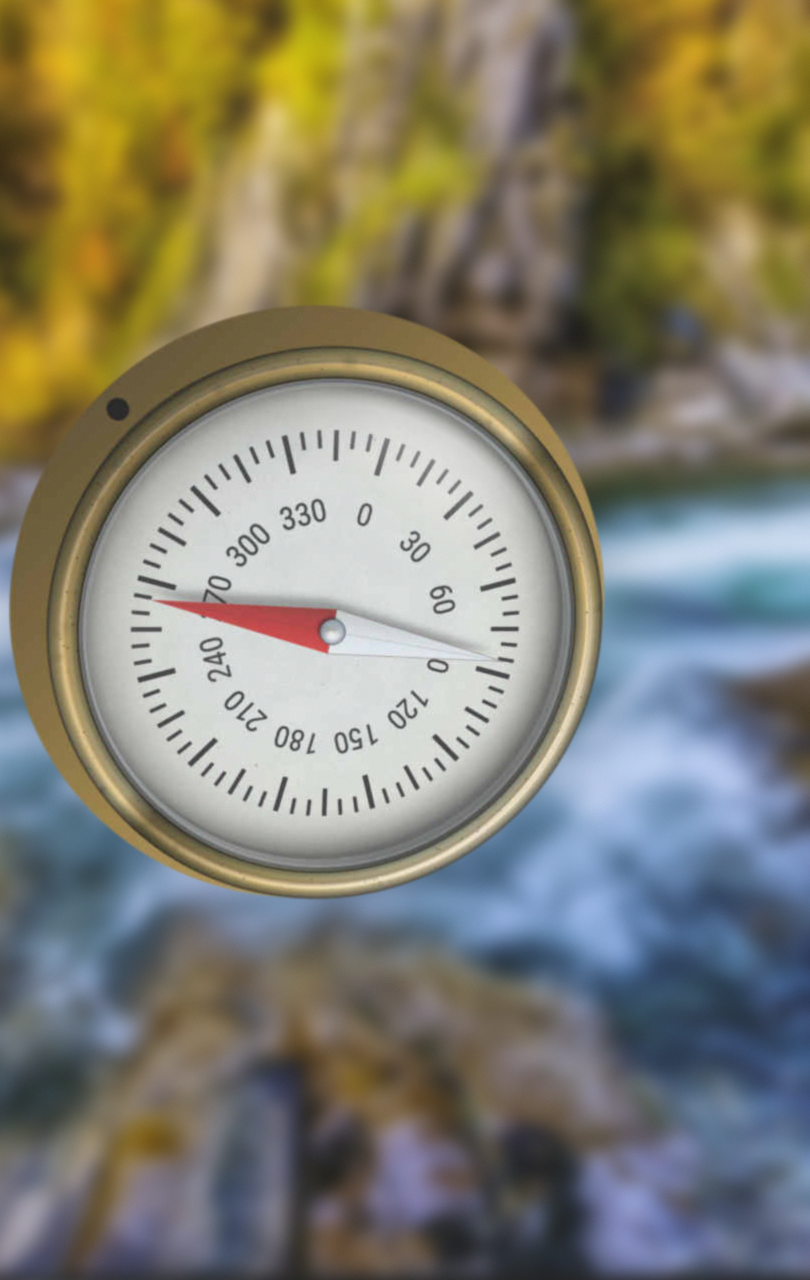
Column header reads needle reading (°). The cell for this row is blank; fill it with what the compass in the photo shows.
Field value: 265 °
